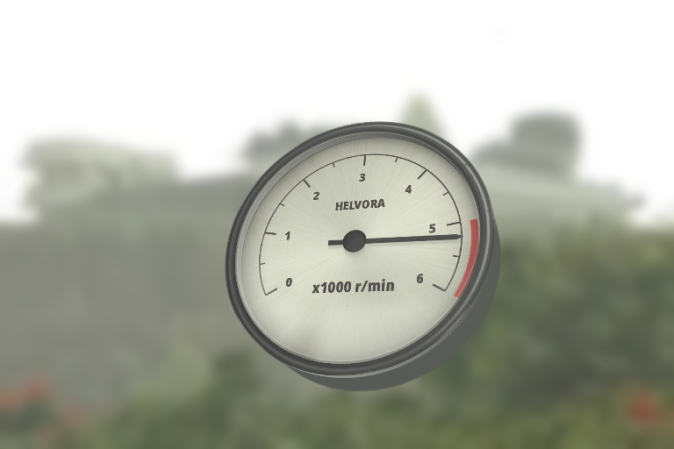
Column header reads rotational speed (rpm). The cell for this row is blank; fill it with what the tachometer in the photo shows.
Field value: 5250 rpm
